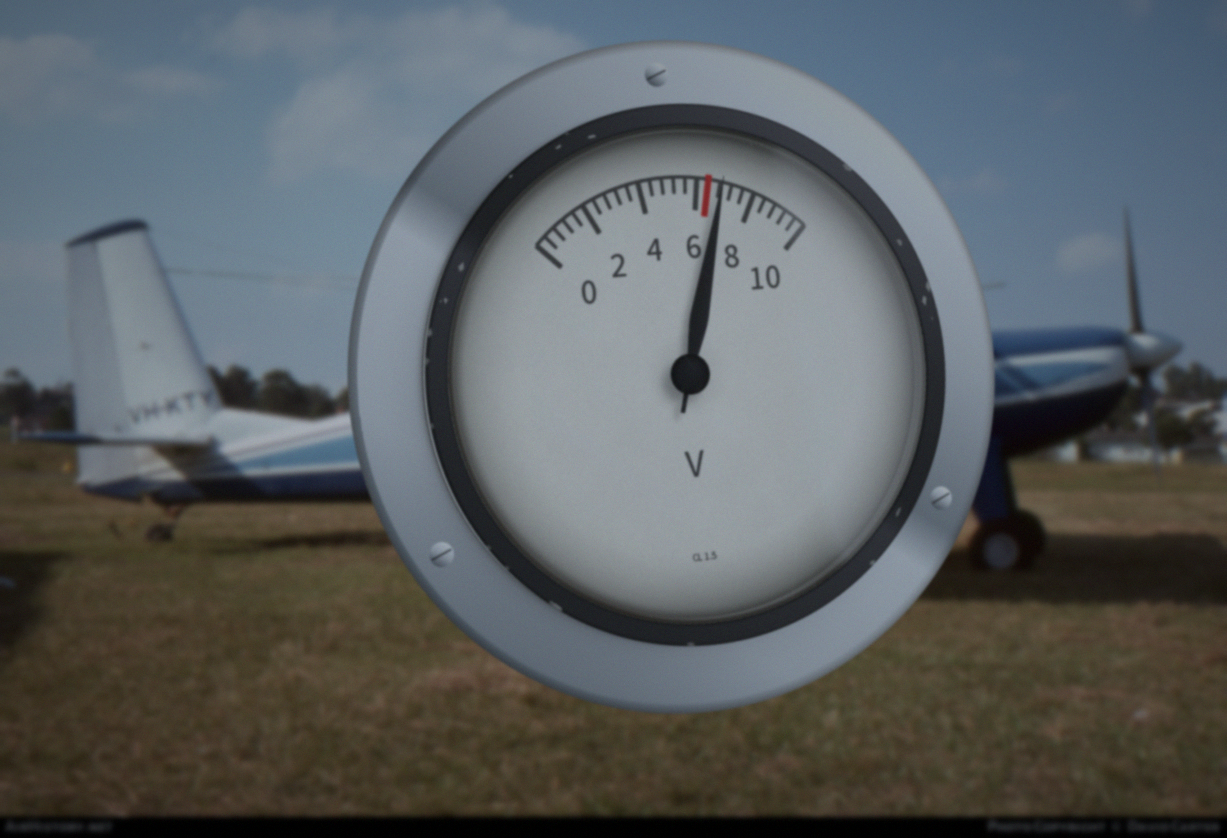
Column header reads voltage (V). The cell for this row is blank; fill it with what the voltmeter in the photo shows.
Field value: 6.8 V
